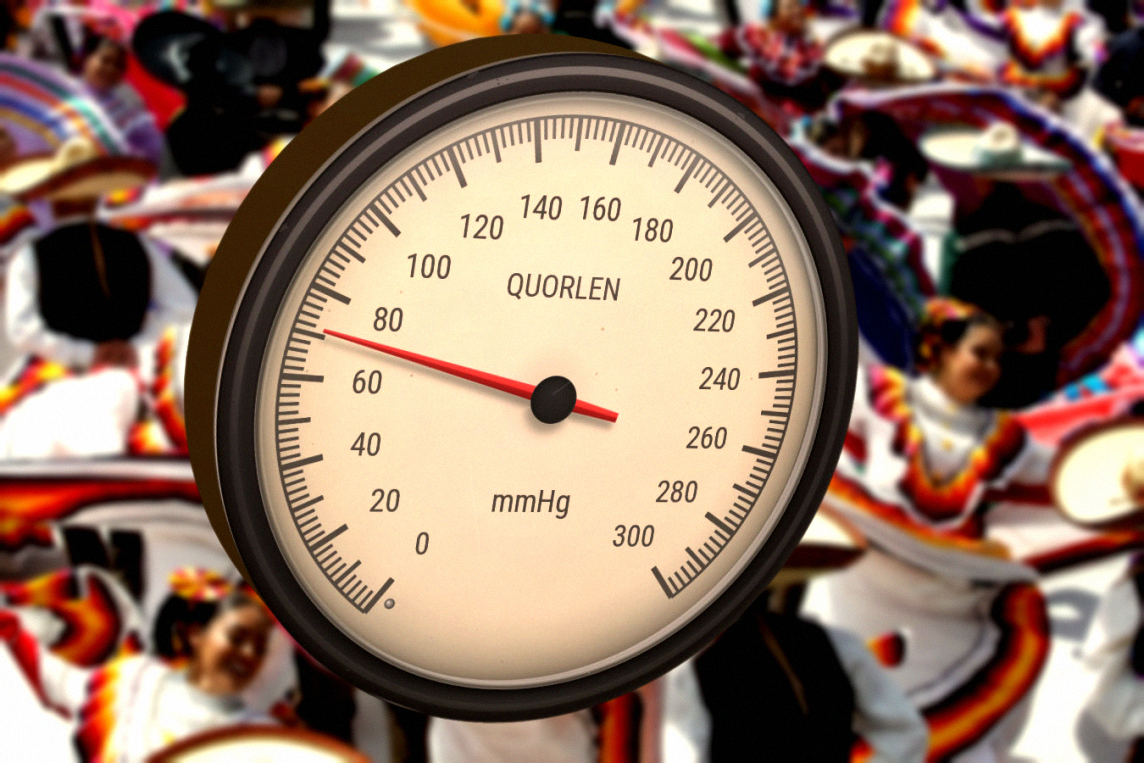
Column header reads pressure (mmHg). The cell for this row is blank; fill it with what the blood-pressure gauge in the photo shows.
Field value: 72 mmHg
